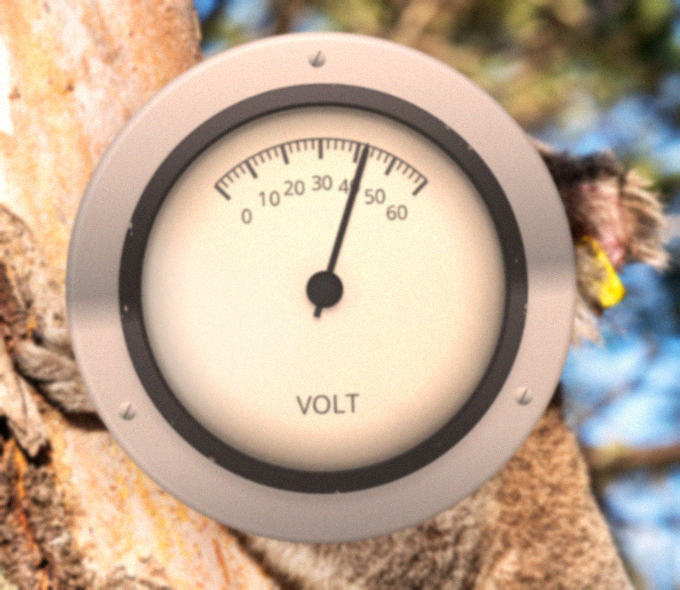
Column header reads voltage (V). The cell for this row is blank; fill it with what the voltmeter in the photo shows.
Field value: 42 V
